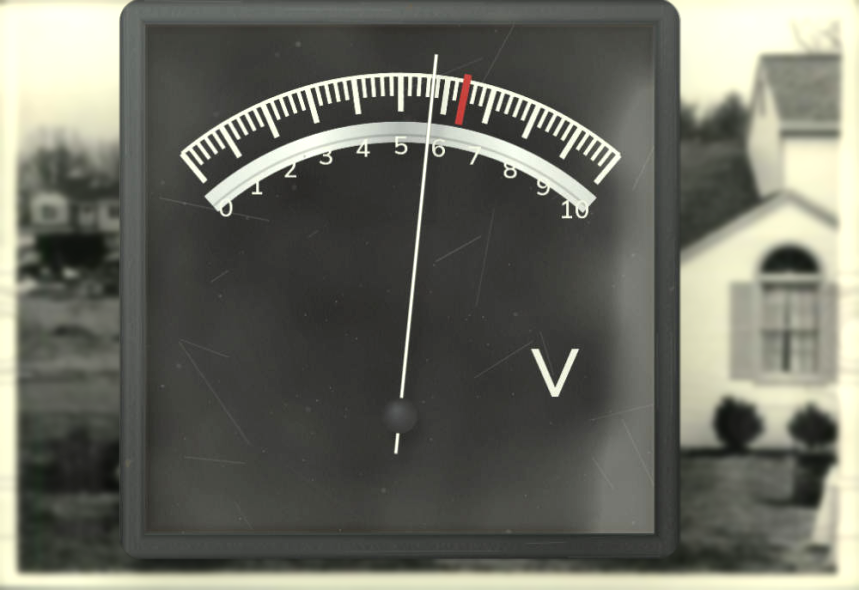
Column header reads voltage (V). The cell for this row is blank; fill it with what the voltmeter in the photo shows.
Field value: 5.7 V
